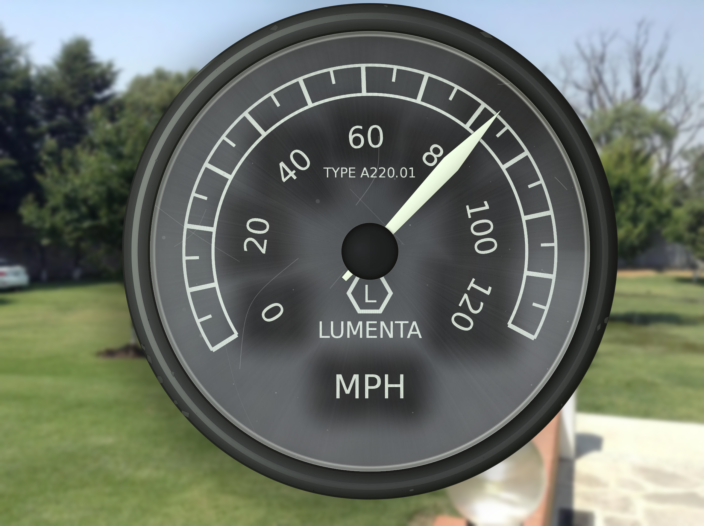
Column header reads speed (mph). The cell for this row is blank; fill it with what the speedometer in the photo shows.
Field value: 82.5 mph
